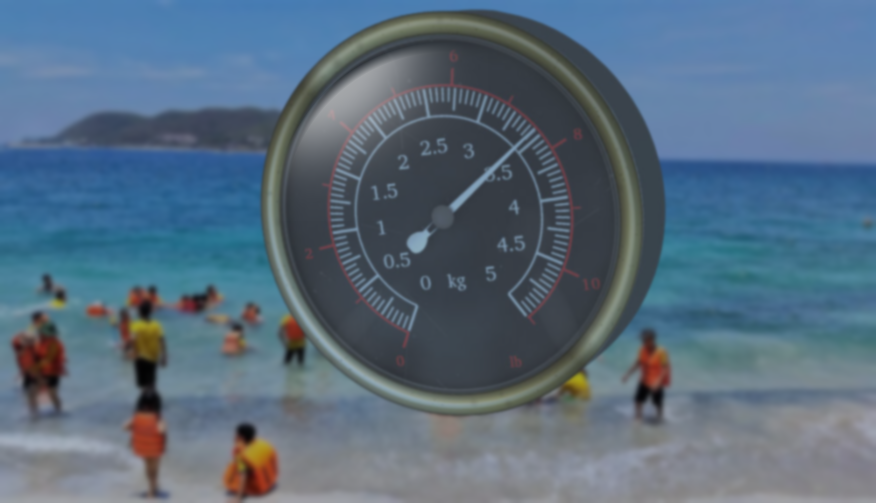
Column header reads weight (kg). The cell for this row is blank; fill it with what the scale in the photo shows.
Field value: 3.45 kg
